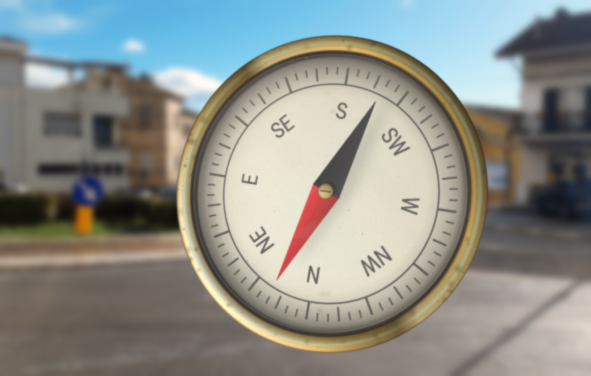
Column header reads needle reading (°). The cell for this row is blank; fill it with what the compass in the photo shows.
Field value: 20 °
